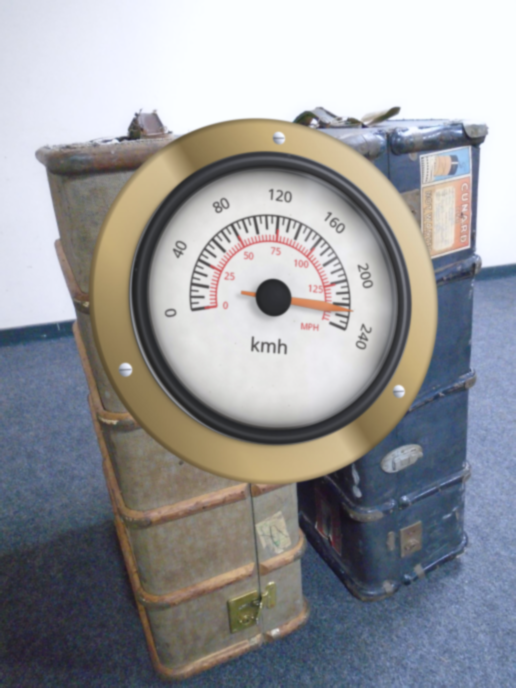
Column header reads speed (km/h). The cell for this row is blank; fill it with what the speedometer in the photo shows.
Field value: 225 km/h
